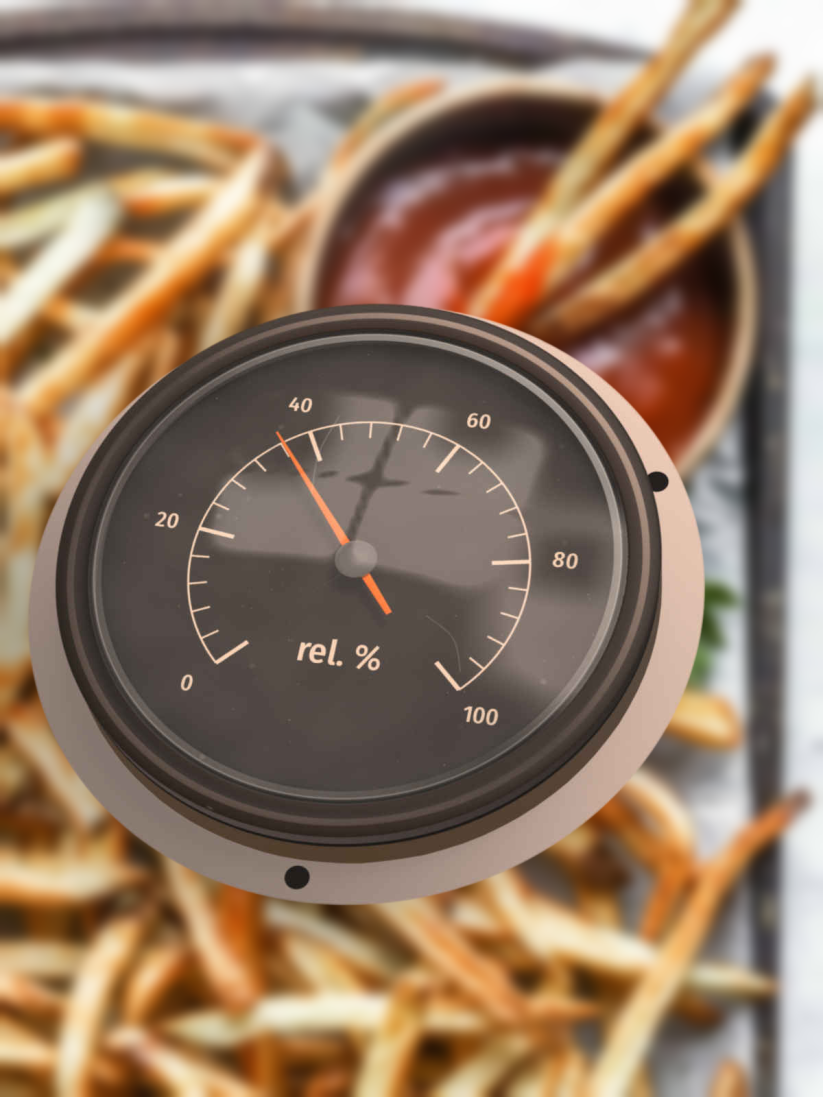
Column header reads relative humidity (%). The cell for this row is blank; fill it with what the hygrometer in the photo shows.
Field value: 36 %
